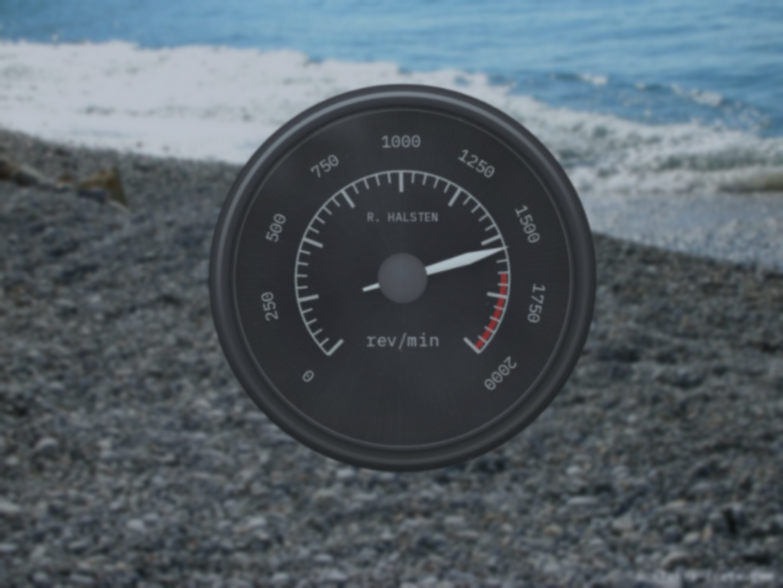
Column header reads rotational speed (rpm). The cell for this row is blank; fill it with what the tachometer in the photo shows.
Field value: 1550 rpm
